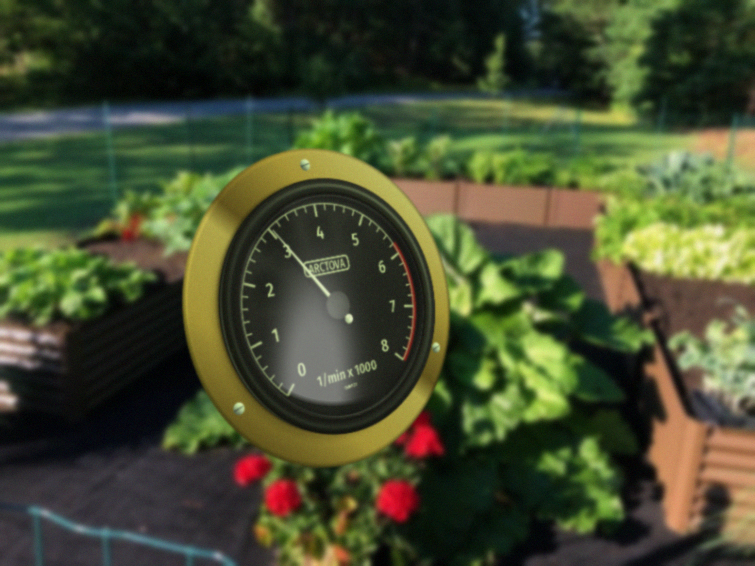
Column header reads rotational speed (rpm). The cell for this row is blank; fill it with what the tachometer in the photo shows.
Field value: 3000 rpm
